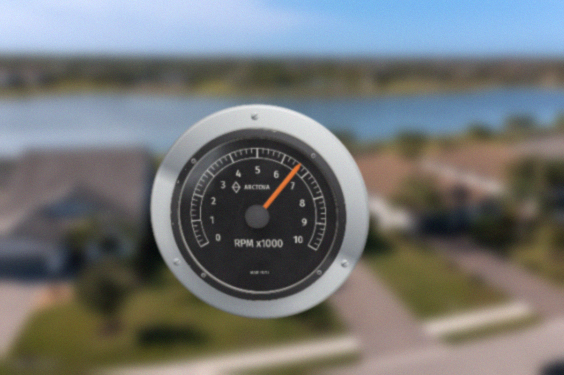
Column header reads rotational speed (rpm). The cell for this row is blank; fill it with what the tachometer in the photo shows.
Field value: 6600 rpm
